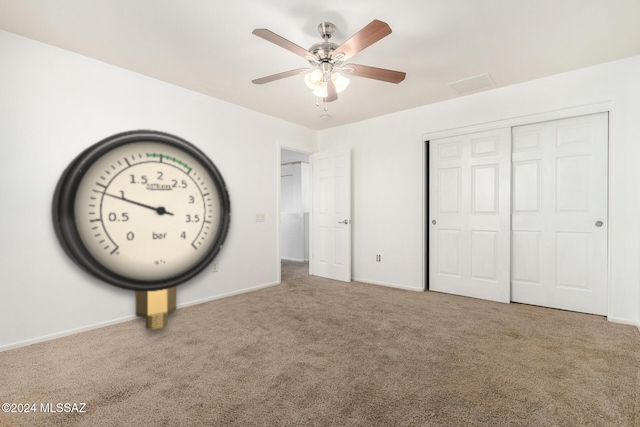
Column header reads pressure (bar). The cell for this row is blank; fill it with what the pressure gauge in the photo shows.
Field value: 0.9 bar
